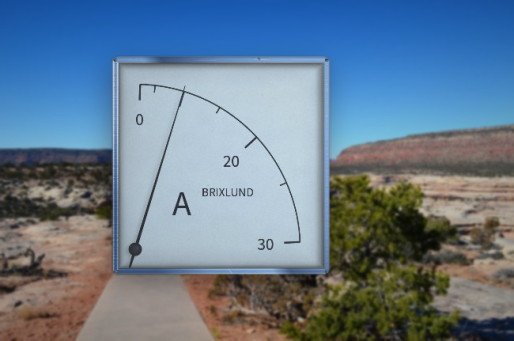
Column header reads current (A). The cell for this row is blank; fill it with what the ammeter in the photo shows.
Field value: 10 A
